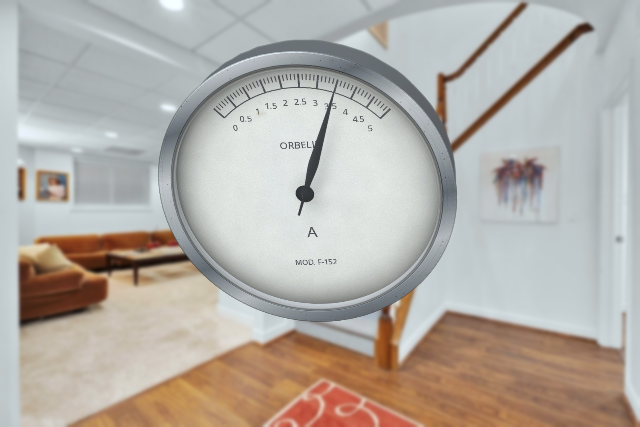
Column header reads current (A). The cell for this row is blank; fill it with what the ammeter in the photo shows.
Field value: 3.5 A
